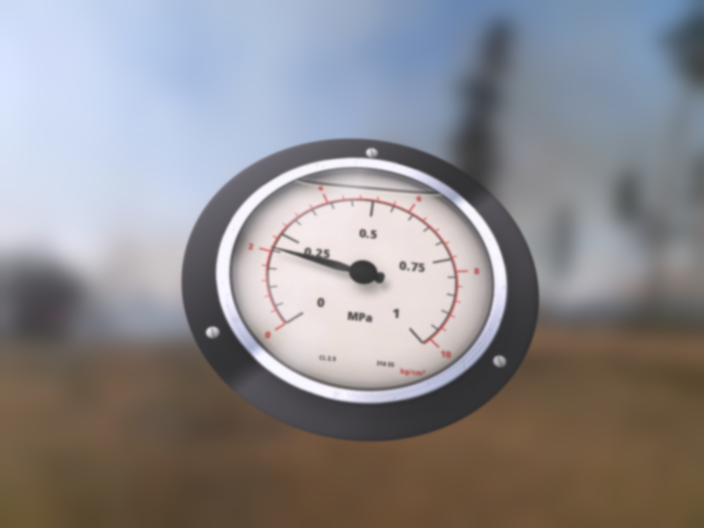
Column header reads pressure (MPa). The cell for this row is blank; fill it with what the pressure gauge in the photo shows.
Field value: 0.2 MPa
